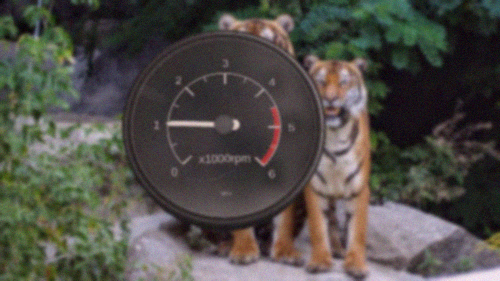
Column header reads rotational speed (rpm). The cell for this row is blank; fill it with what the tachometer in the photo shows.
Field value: 1000 rpm
